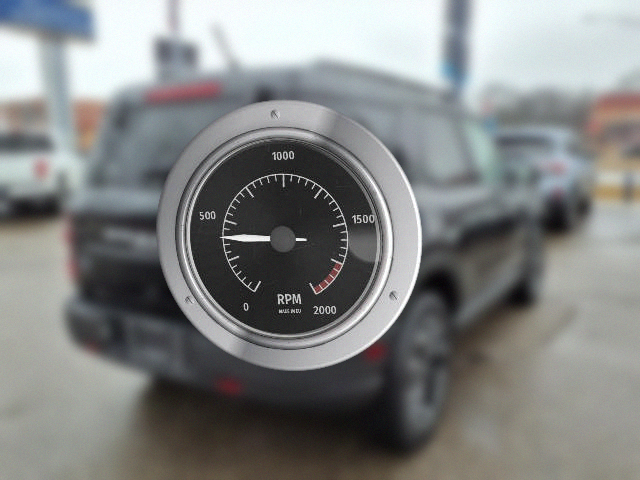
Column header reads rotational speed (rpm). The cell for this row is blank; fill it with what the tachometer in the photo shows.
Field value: 400 rpm
